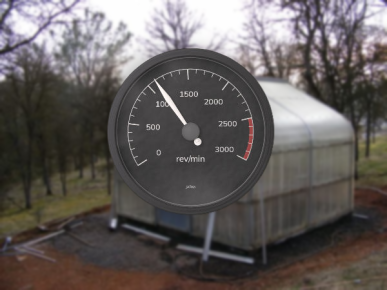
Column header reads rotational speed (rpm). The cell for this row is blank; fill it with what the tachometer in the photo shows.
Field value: 1100 rpm
